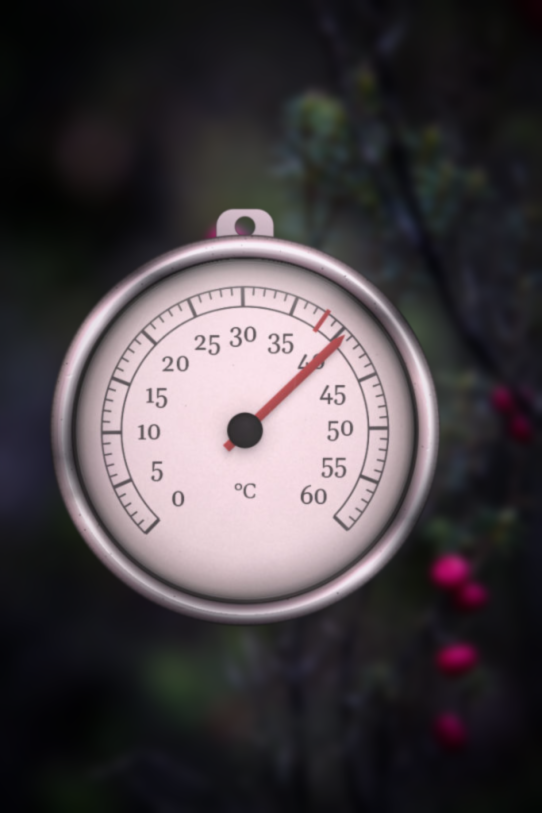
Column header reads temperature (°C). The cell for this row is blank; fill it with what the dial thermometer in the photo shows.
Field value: 40.5 °C
